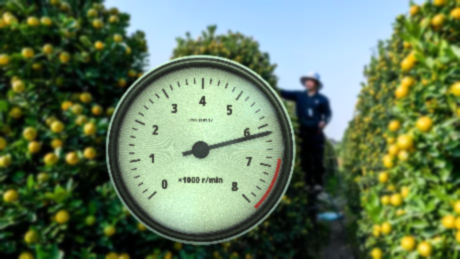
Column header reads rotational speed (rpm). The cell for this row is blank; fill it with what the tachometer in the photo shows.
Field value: 6200 rpm
